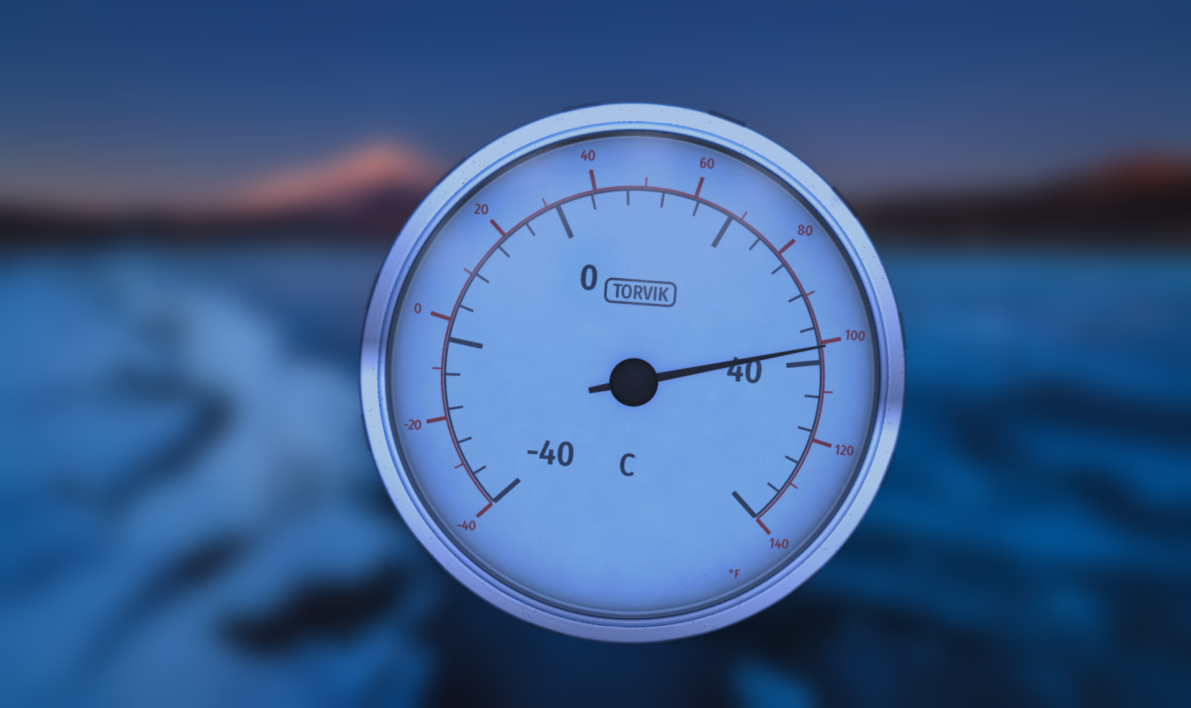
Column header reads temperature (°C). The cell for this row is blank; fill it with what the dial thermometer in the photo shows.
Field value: 38 °C
